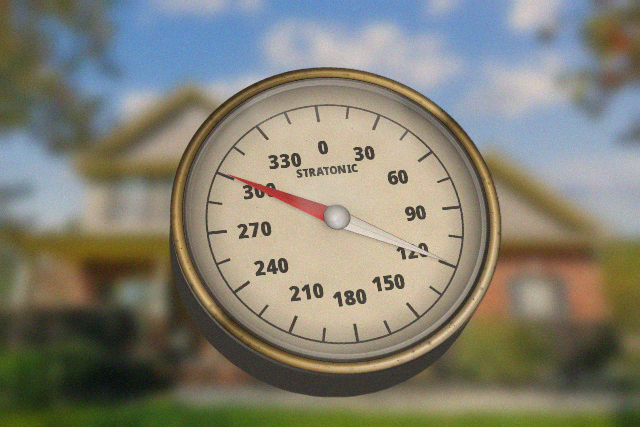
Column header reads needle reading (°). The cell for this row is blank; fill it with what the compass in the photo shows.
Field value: 300 °
